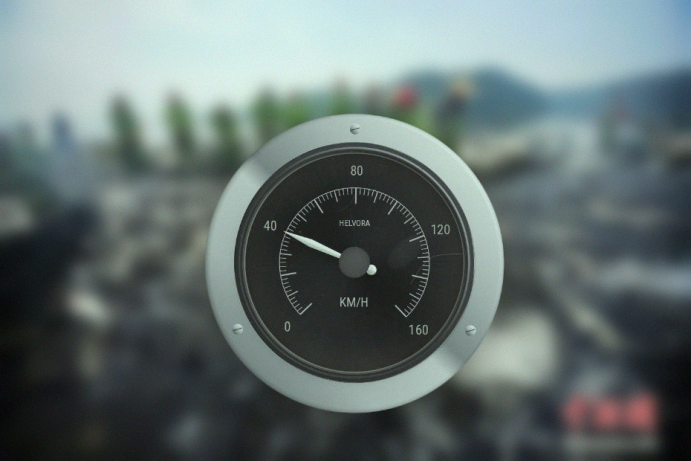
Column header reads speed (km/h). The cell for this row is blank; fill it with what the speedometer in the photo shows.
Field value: 40 km/h
